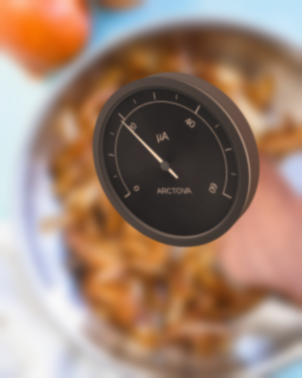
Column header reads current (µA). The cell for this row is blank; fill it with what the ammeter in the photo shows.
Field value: 20 µA
